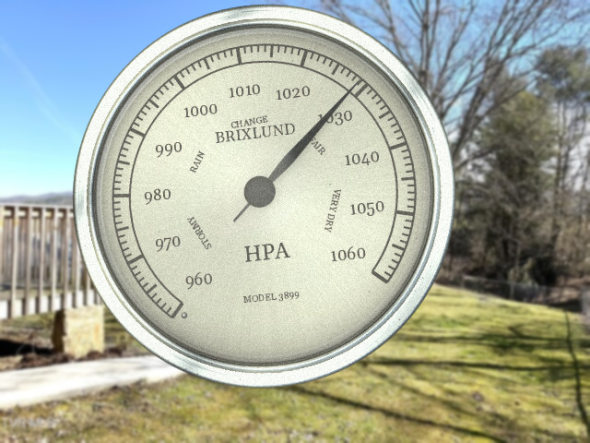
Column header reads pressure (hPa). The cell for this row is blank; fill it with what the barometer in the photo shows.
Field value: 1029 hPa
